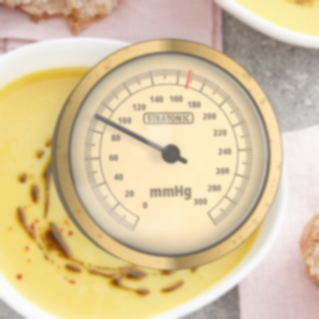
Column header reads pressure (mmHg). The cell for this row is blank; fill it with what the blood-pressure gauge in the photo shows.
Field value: 90 mmHg
